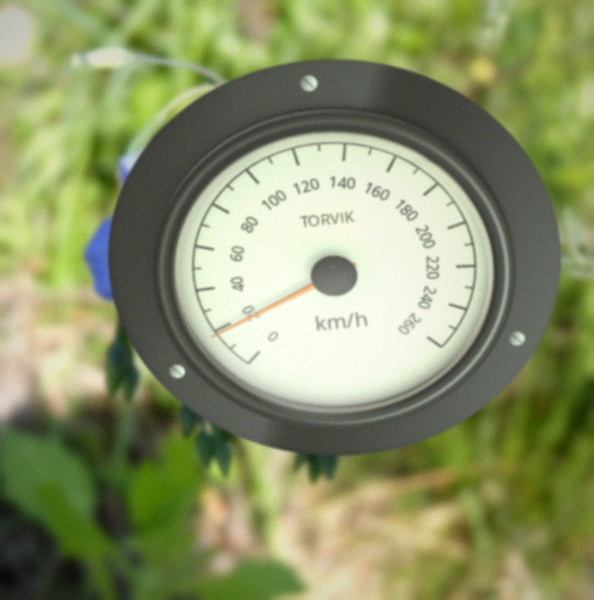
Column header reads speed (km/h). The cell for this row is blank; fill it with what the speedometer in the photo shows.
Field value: 20 km/h
